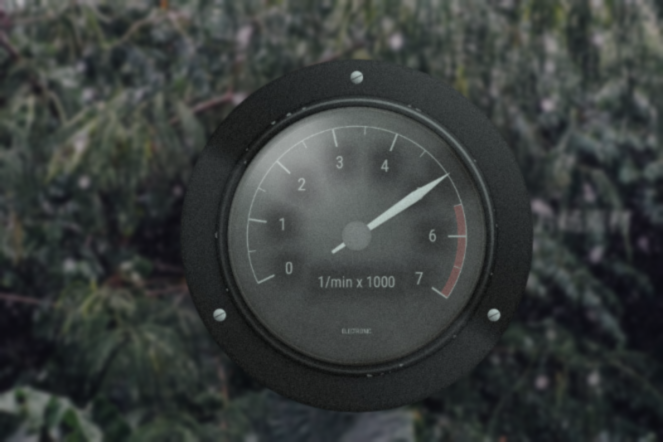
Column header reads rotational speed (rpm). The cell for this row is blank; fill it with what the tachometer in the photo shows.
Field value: 5000 rpm
